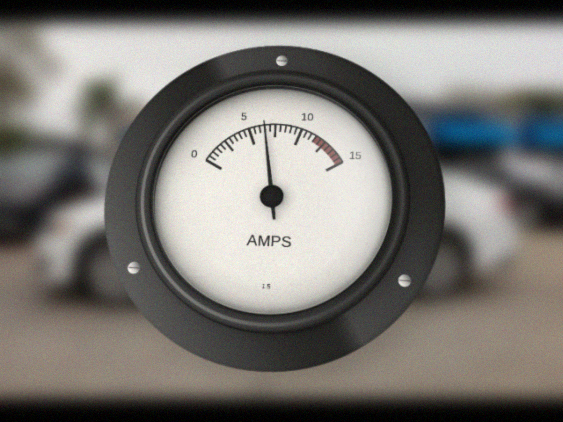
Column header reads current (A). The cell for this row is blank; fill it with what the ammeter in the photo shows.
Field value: 6.5 A
